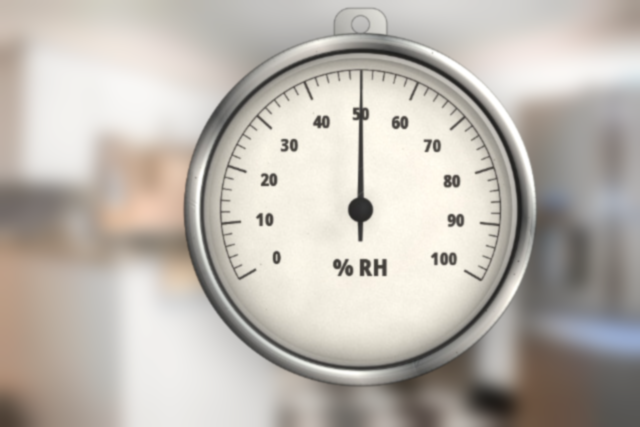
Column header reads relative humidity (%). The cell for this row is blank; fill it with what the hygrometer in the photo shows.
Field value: 50 %
